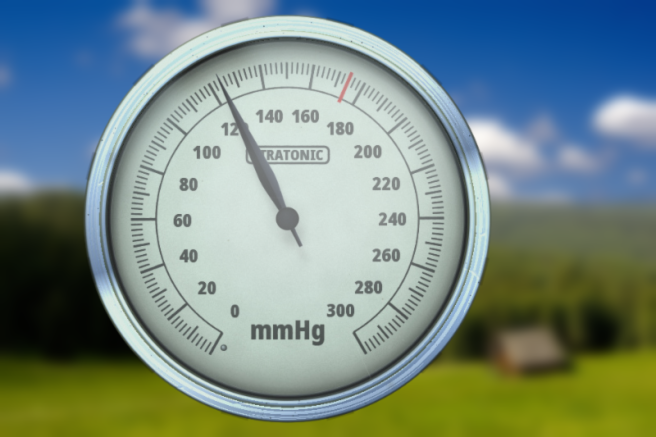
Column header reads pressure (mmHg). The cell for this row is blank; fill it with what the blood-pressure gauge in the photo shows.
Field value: 124 mmHg
